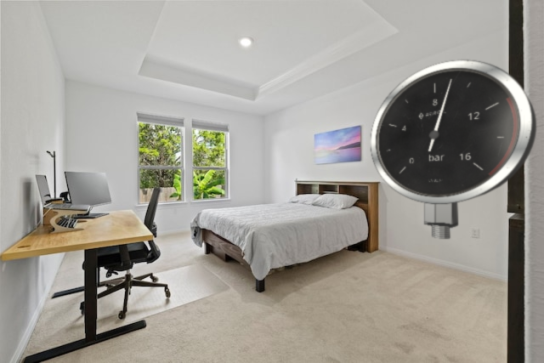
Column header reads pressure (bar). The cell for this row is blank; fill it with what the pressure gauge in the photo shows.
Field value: 9 bar
